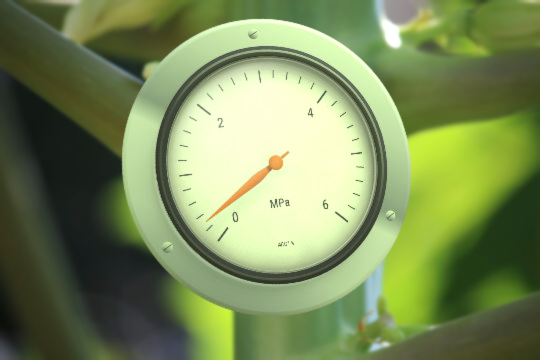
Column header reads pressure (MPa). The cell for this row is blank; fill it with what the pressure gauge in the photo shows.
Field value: 0.3 MPa
